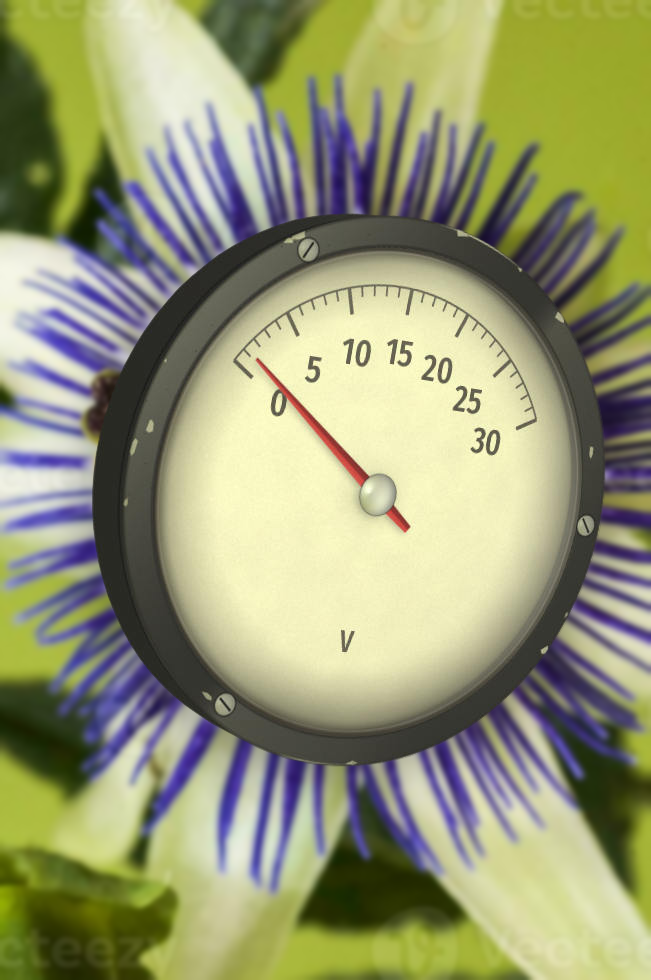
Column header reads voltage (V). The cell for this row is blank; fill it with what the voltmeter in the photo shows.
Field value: 1 V
